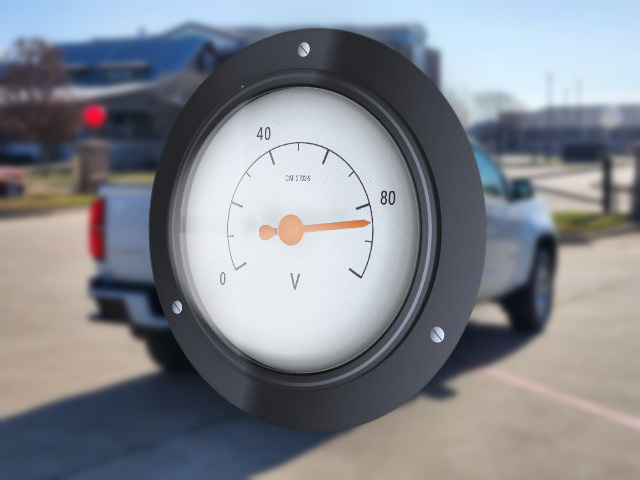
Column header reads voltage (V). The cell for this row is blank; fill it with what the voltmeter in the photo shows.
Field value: 85 V
